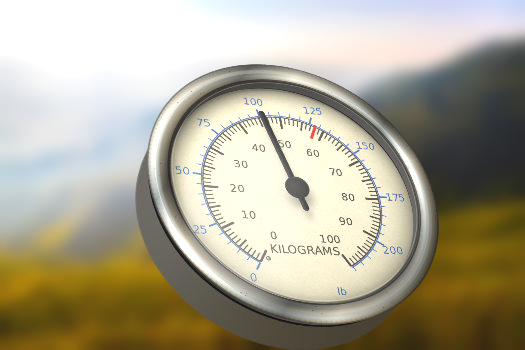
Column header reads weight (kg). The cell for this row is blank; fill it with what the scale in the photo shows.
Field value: 45 kg
